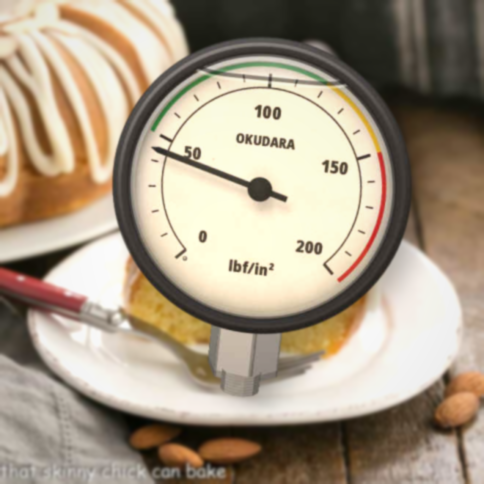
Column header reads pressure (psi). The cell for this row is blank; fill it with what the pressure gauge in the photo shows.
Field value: 45 psi
